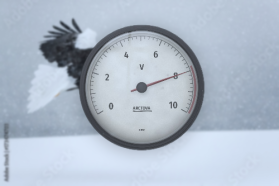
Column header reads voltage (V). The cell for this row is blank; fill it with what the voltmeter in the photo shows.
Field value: 8 V
